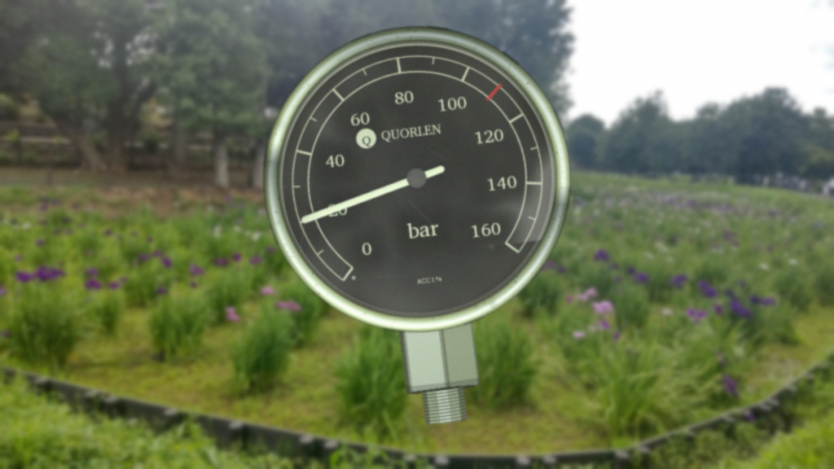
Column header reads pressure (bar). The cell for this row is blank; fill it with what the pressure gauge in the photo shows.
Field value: 20 bar
